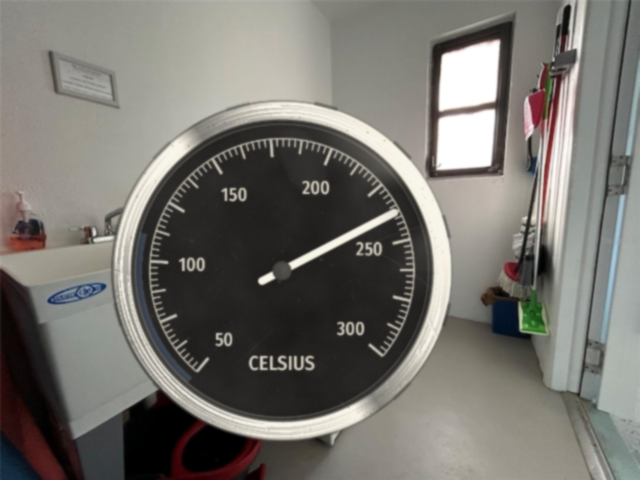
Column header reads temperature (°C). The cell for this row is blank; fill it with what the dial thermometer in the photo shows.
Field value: 237.5 °C
